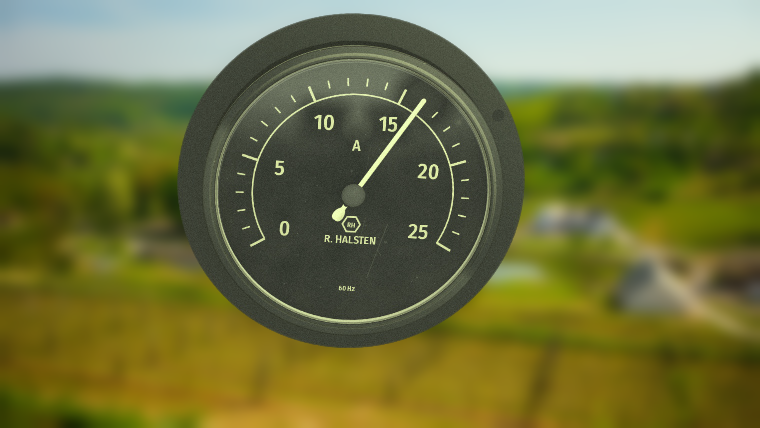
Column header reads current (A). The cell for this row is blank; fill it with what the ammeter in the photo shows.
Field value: 16 A
